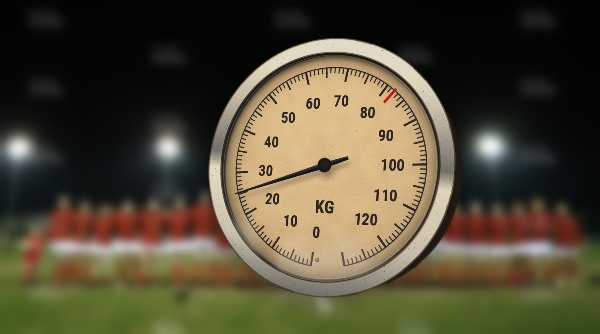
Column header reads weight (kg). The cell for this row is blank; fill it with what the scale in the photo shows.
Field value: 25 kg
